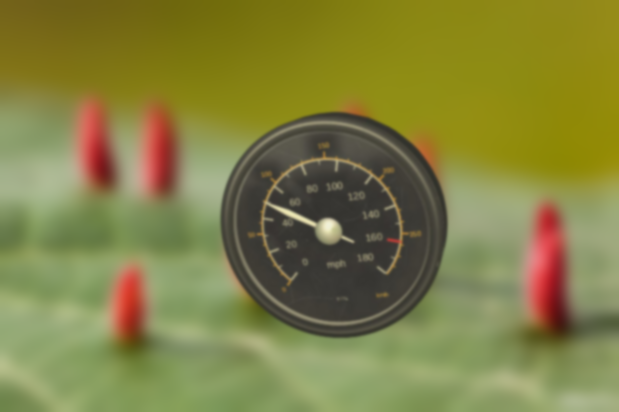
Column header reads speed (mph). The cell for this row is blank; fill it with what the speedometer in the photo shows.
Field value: 50 mph
